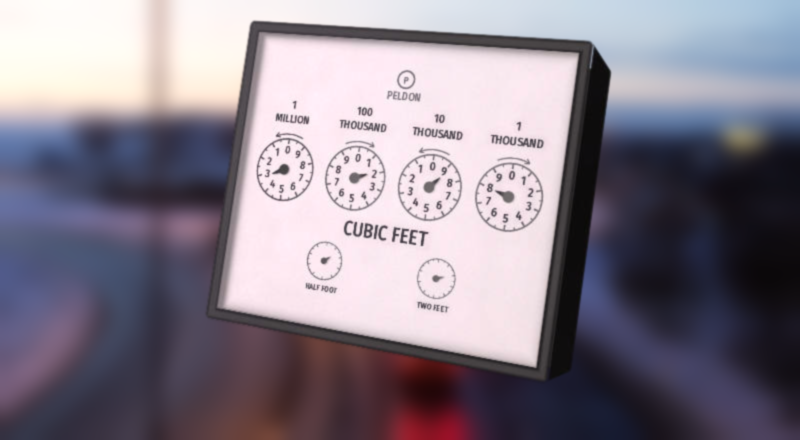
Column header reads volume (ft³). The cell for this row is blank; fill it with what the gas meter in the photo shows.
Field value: 318800 ft³
